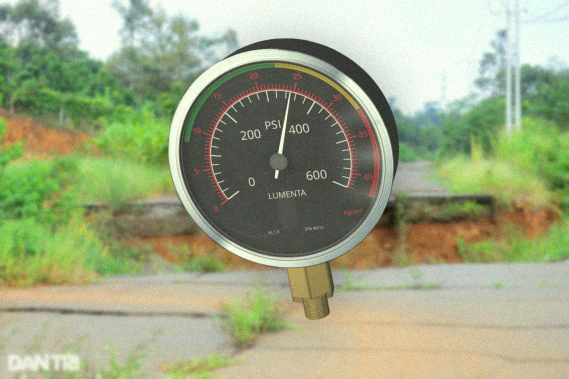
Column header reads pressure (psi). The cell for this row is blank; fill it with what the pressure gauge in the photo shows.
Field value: 350 psi
